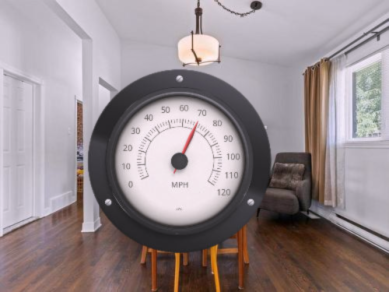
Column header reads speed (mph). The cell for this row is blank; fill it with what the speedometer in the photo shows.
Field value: 70 mph
